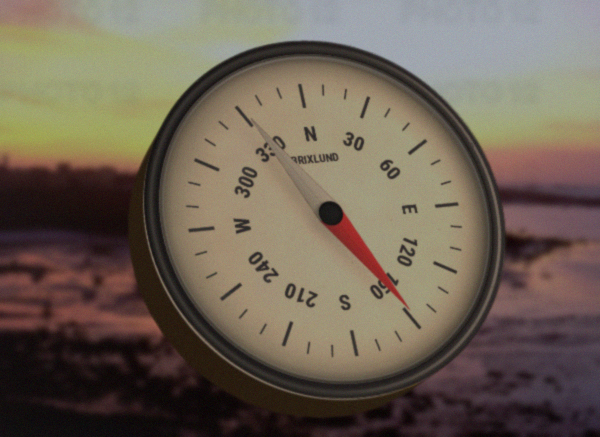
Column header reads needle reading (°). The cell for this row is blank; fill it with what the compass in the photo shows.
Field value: 150 °
